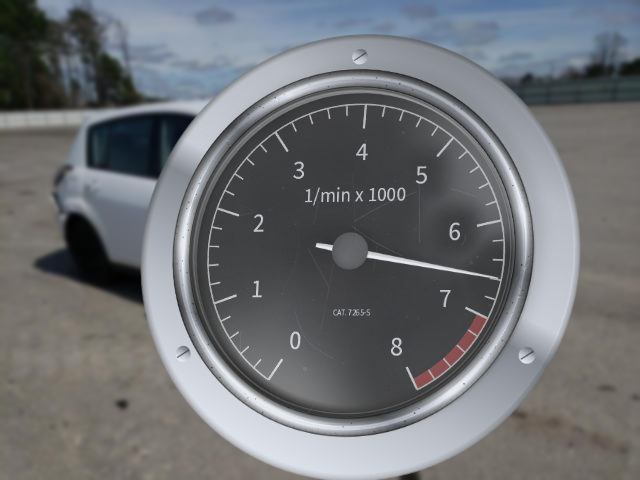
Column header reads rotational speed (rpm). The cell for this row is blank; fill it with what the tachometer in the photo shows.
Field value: 6600 rpm
